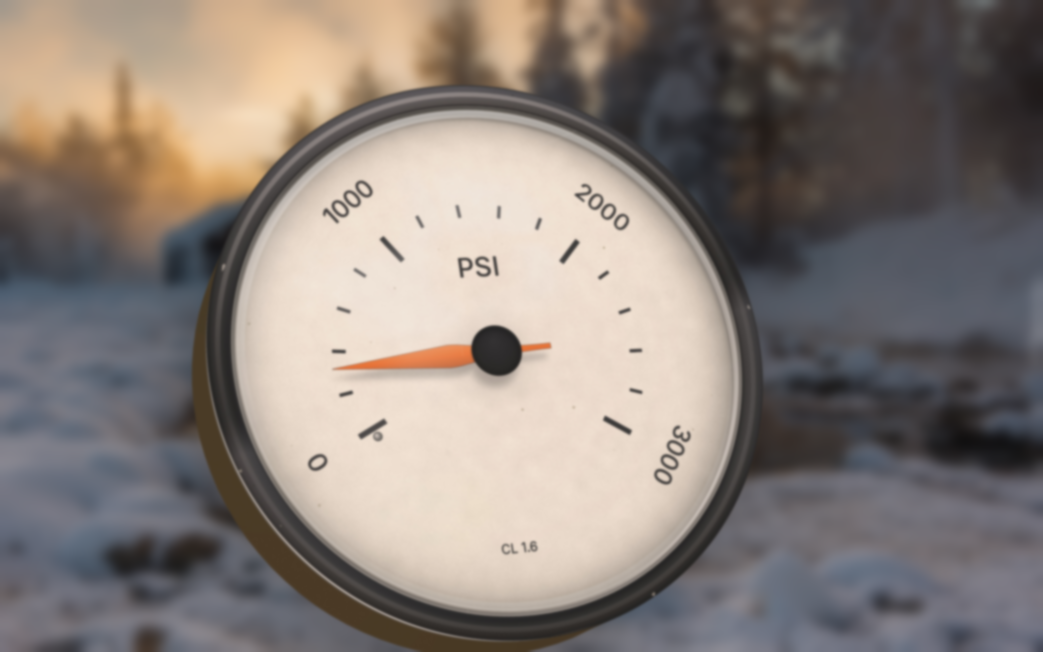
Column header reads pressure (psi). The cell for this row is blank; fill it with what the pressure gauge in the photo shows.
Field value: 300 psi
